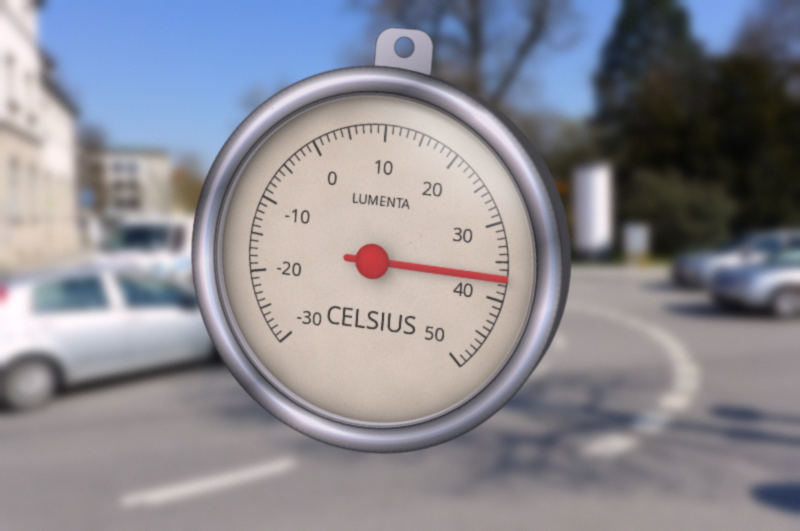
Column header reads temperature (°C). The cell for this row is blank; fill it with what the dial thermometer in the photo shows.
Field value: 37 °C
